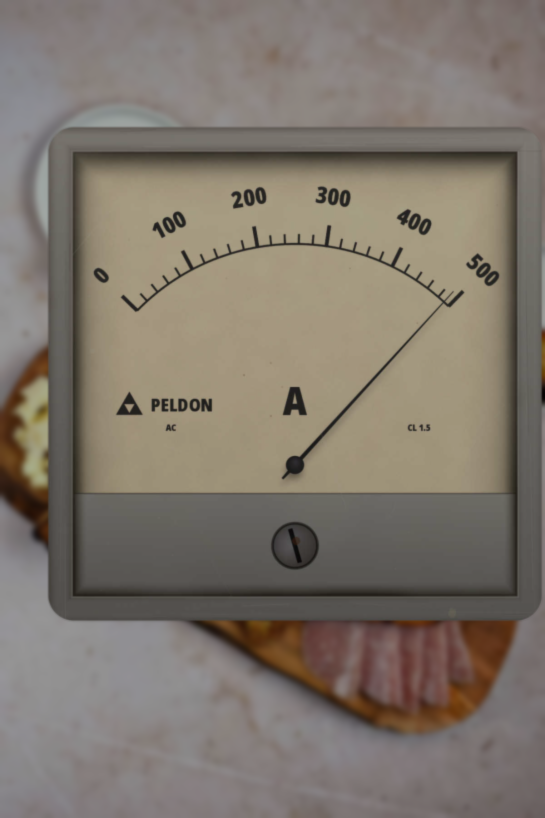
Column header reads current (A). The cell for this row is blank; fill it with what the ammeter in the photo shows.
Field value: 490 A
